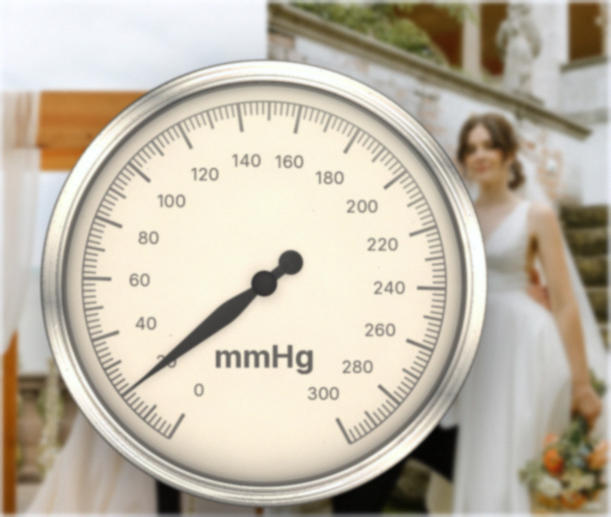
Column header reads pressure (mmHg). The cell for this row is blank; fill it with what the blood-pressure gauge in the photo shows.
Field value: 20 mmHg
